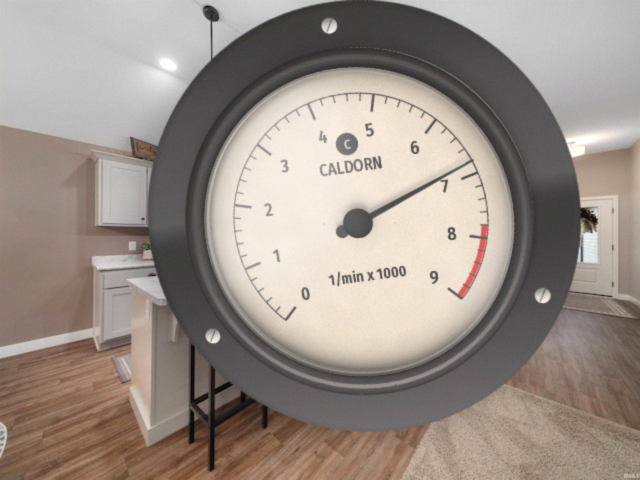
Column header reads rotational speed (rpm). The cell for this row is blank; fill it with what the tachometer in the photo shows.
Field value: 6800 rpm
